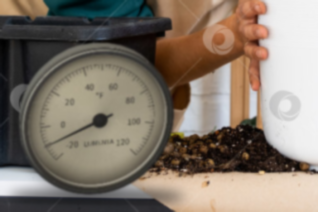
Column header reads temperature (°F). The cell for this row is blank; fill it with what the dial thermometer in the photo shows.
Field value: -10 °F
